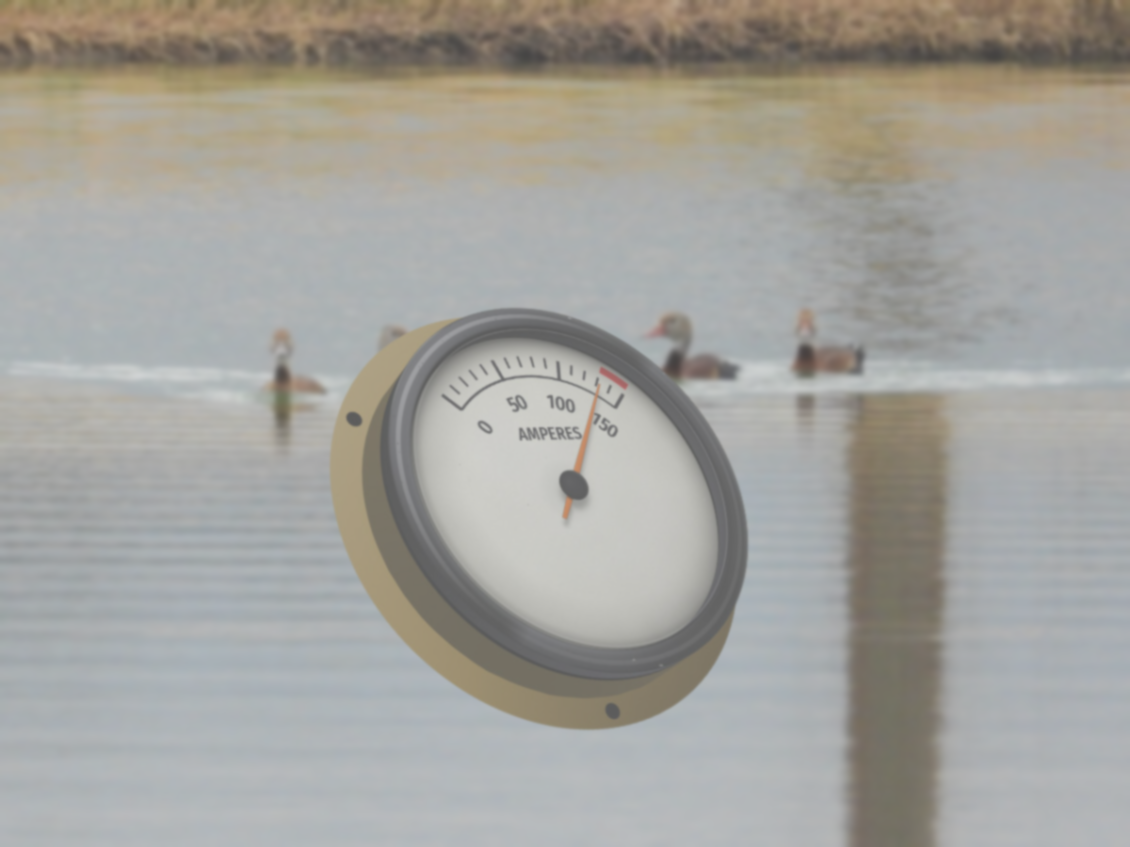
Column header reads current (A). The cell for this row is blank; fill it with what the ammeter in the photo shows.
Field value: 130 A
